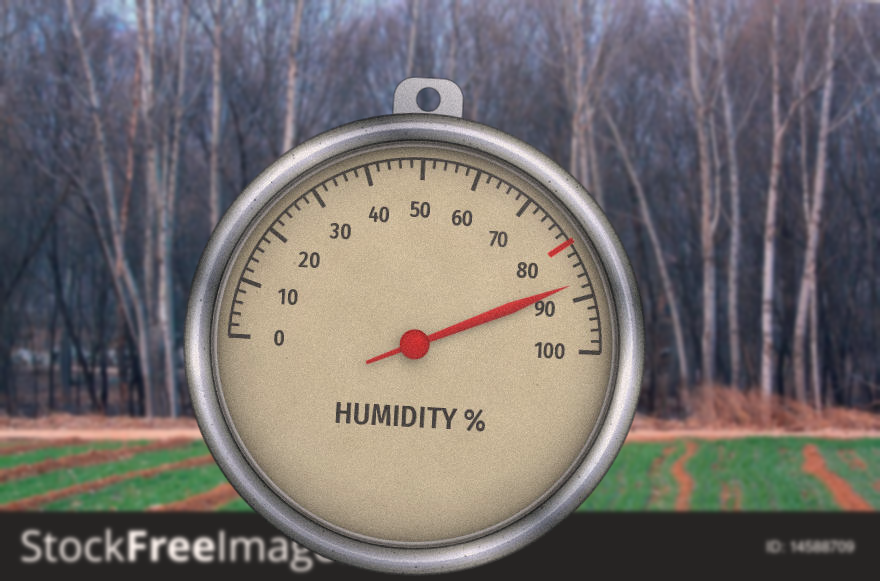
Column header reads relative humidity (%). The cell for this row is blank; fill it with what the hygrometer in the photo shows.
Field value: 87 %
